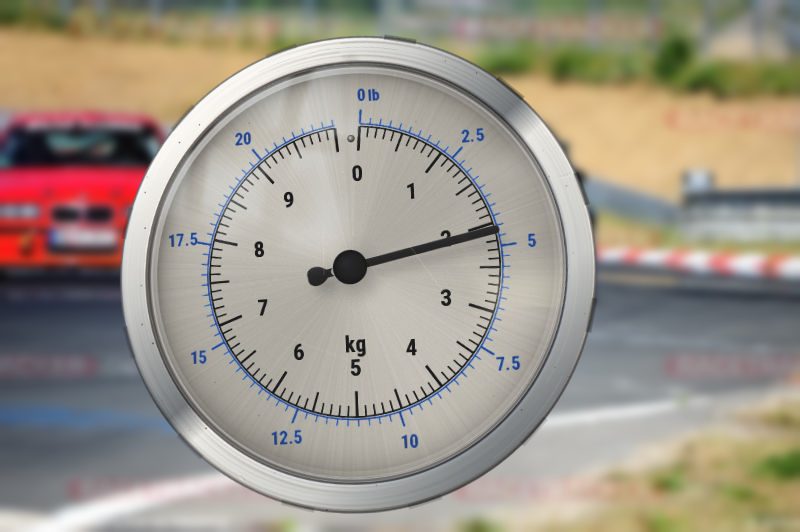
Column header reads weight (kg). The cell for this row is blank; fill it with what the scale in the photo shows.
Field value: 2.1 kg
